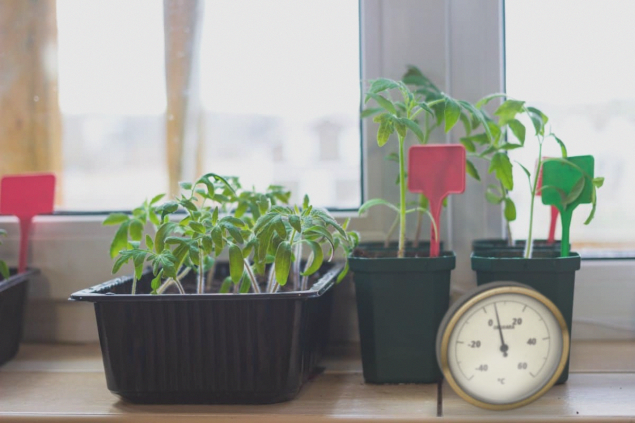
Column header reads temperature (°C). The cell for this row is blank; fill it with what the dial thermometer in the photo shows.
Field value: 5 °C
